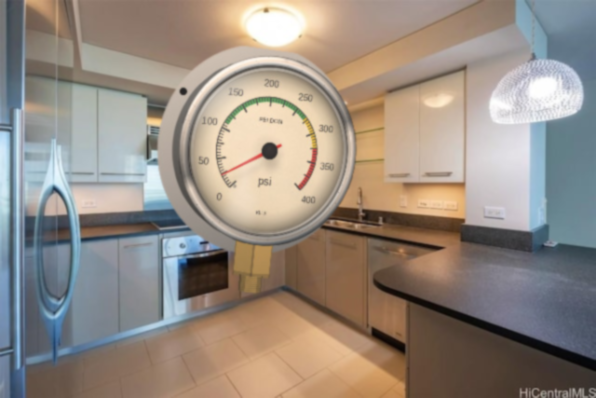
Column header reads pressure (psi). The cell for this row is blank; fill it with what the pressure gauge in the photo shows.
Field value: 25 psi
